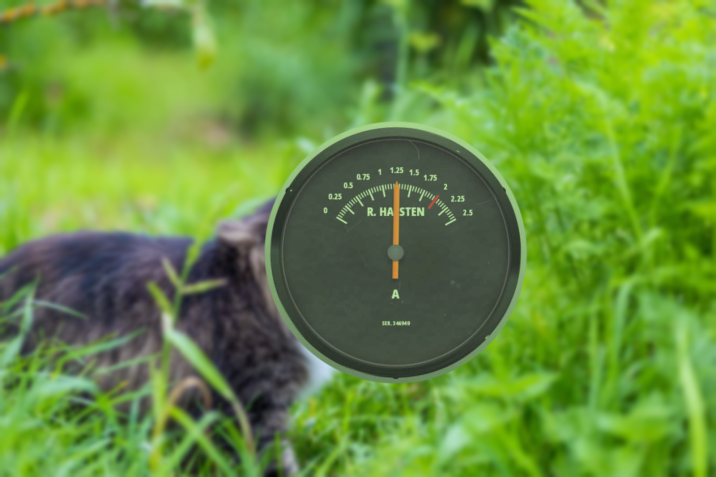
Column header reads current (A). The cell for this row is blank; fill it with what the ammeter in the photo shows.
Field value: 1.25 A
